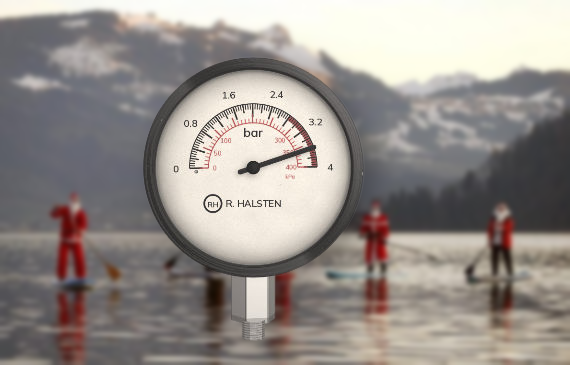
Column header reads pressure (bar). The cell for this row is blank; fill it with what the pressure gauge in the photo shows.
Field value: 3.6 bar
